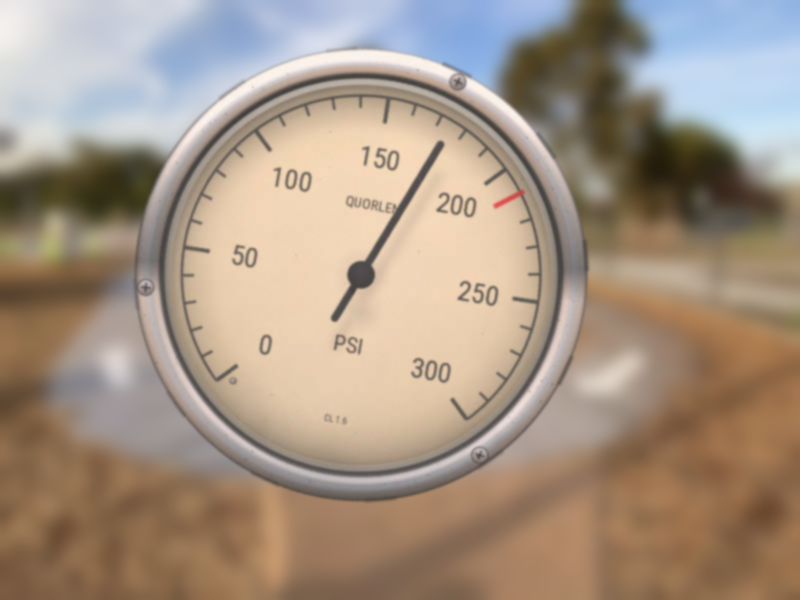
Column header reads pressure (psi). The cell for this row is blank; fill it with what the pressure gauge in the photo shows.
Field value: 175 psi
